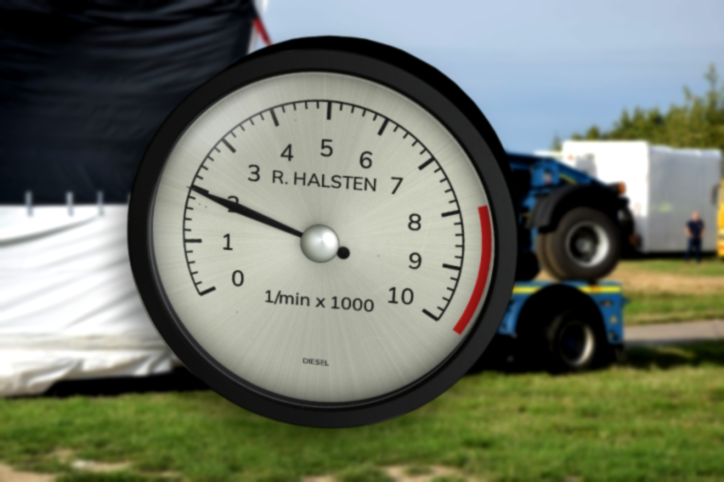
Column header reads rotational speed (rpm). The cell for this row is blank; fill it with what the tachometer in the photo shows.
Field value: 2000 rpm
